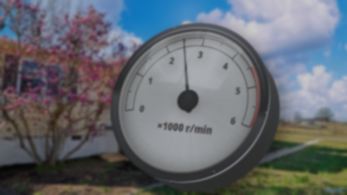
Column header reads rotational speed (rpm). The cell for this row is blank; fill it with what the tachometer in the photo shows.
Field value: 2500 rpm
